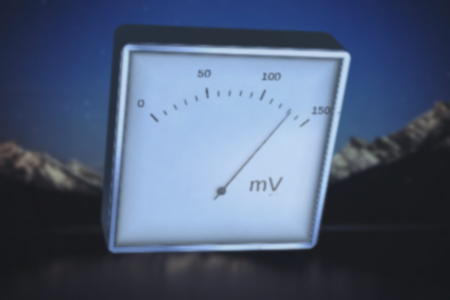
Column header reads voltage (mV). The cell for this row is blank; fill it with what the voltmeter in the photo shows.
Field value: 130 mV
